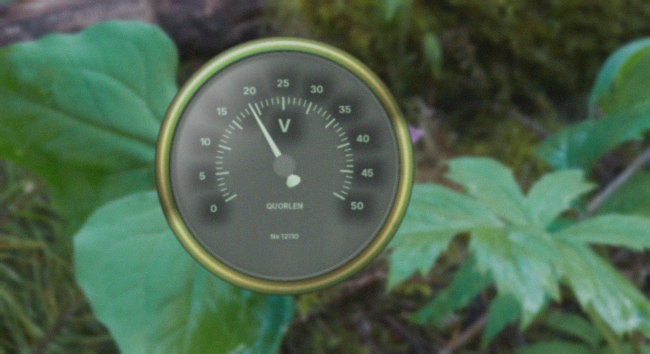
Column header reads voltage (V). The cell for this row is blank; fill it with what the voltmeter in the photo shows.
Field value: 19 V
